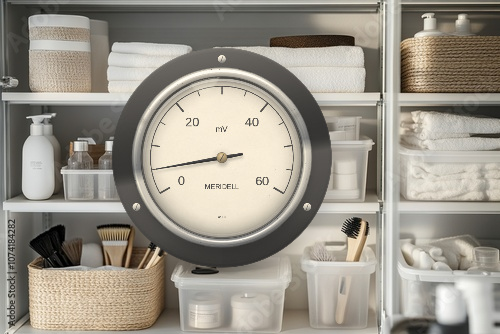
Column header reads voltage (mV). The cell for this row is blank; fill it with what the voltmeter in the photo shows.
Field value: 5 mV
